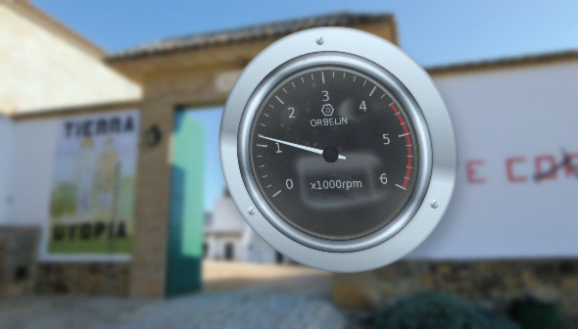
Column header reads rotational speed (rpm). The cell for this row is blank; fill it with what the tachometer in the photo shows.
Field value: 1200 rpm
